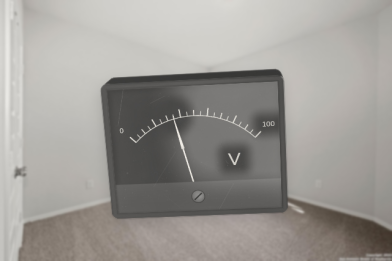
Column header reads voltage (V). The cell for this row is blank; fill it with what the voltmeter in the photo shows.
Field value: 35 V
